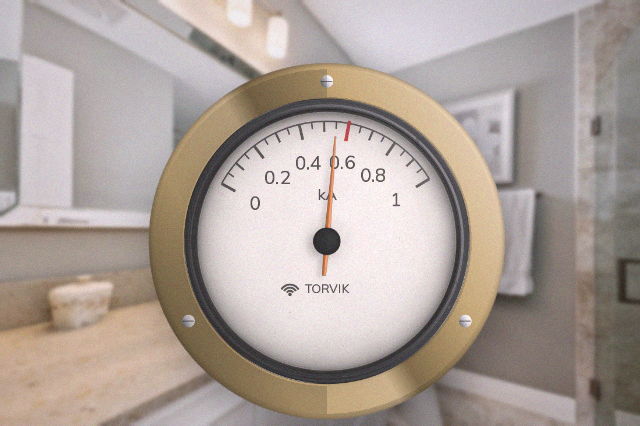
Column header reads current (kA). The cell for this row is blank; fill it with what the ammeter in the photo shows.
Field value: 0.55 kA
